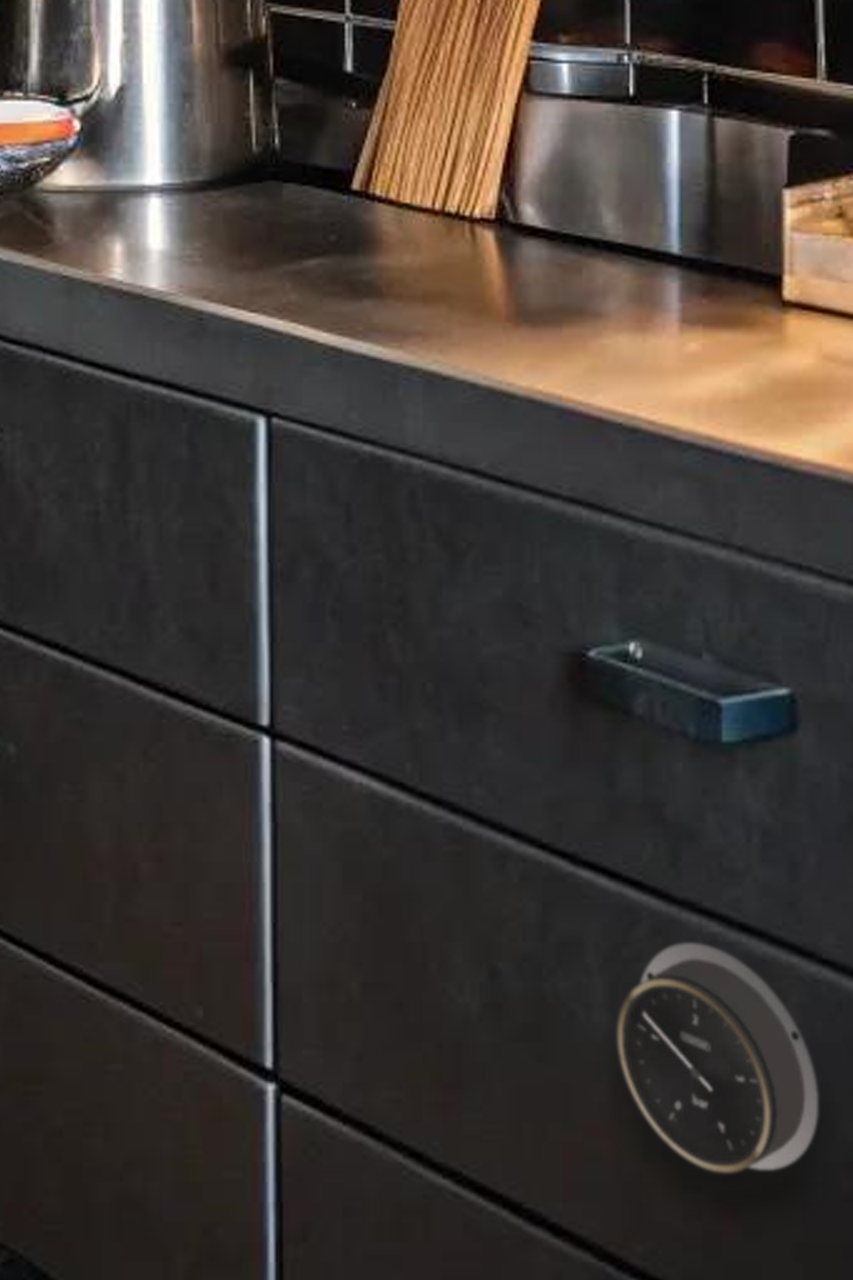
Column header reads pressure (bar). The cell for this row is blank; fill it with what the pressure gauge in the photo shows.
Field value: 1.2 bar
